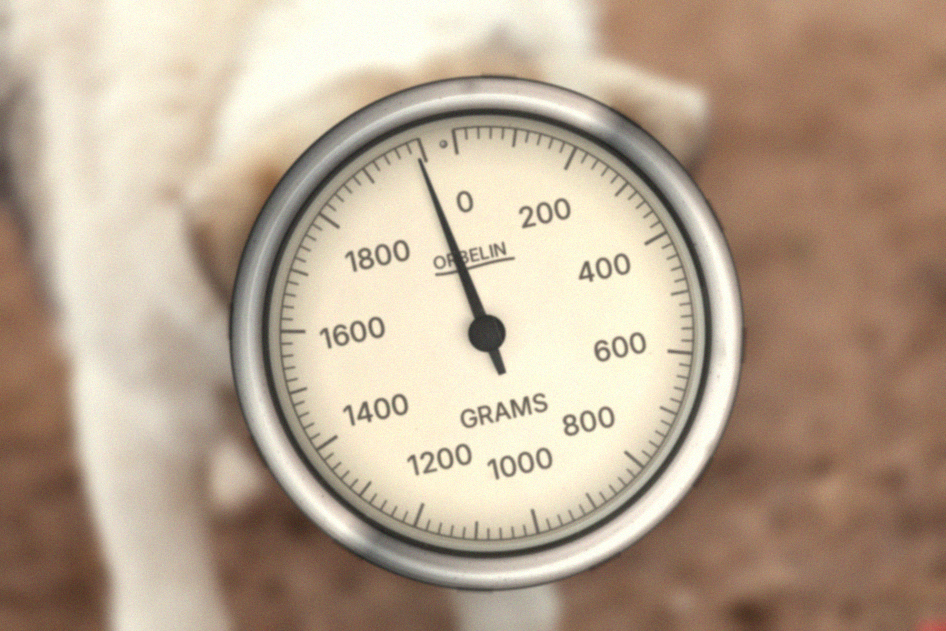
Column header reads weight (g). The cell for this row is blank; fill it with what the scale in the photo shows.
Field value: 1990 g
